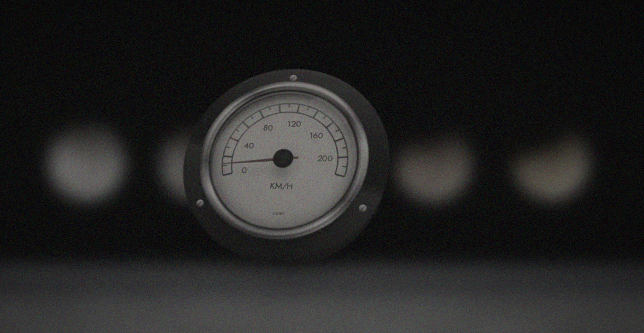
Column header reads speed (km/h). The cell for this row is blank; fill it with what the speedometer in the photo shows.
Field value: 10 km/h
